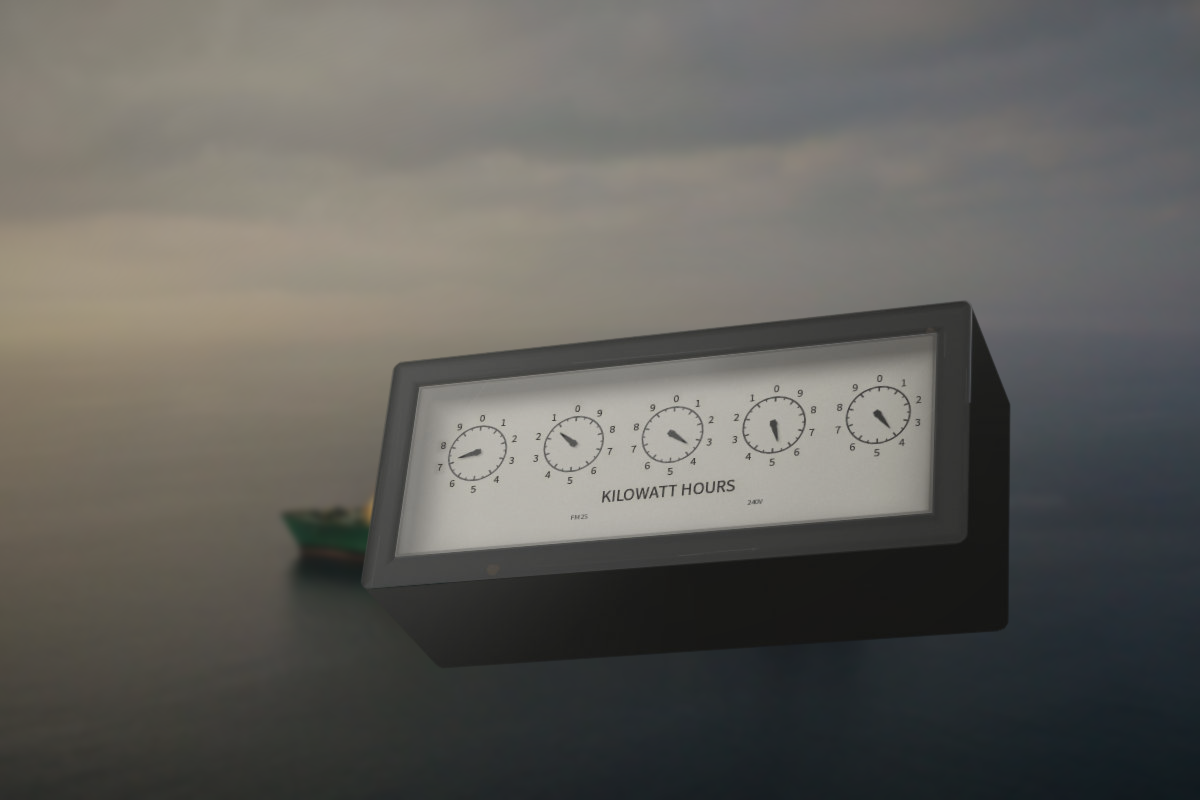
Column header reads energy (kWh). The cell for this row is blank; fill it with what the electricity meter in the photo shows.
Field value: 71354 kWh
